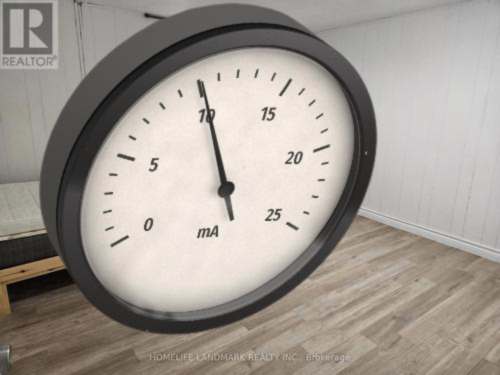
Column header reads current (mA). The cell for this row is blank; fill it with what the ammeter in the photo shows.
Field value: 10 mA
